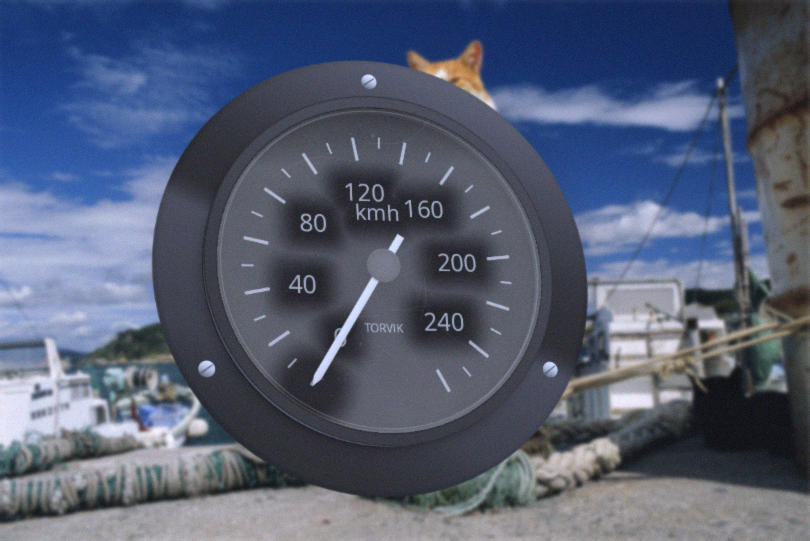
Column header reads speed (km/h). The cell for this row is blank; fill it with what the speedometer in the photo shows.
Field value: 0 km/h
